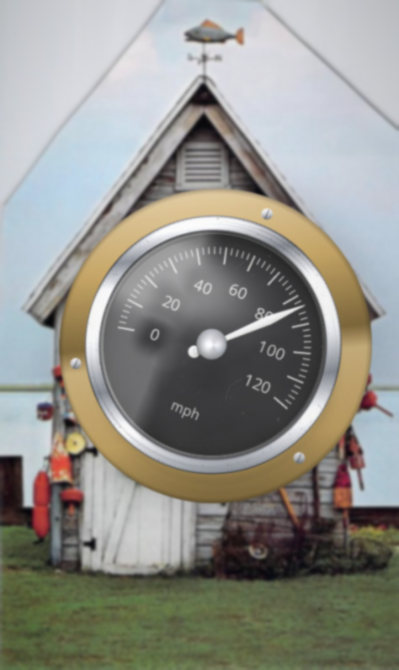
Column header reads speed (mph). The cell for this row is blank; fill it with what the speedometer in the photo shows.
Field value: 84 mph
